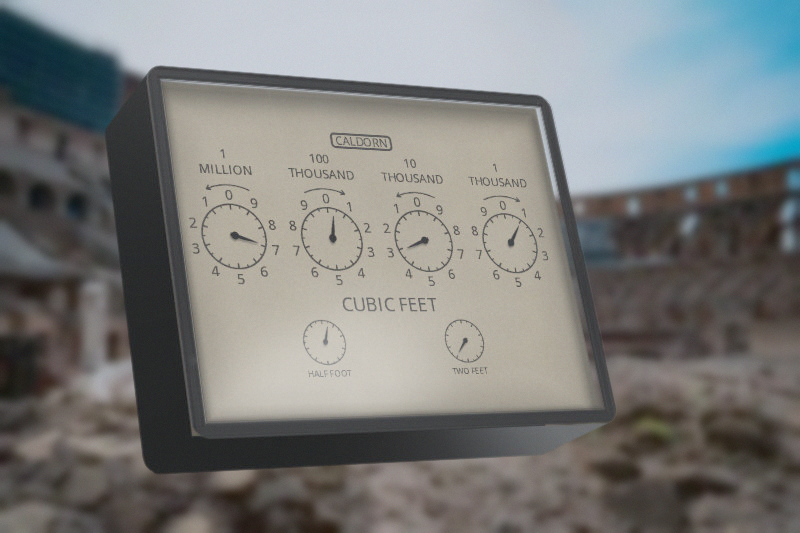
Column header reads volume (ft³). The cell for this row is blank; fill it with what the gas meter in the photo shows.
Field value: 703100 ft³
